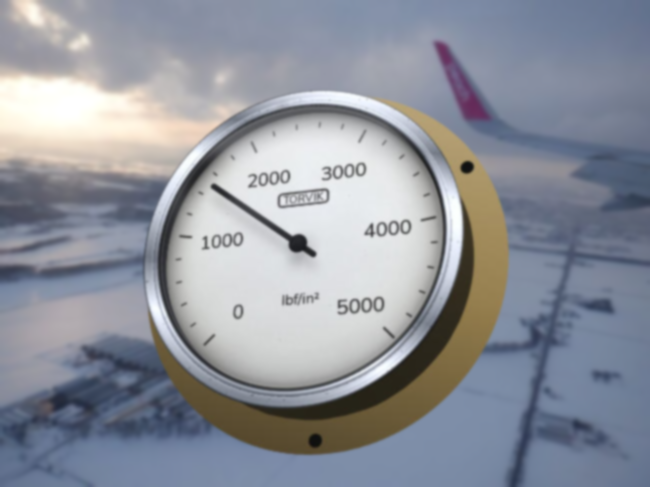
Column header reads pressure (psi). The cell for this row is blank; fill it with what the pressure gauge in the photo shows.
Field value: 1500 psi
